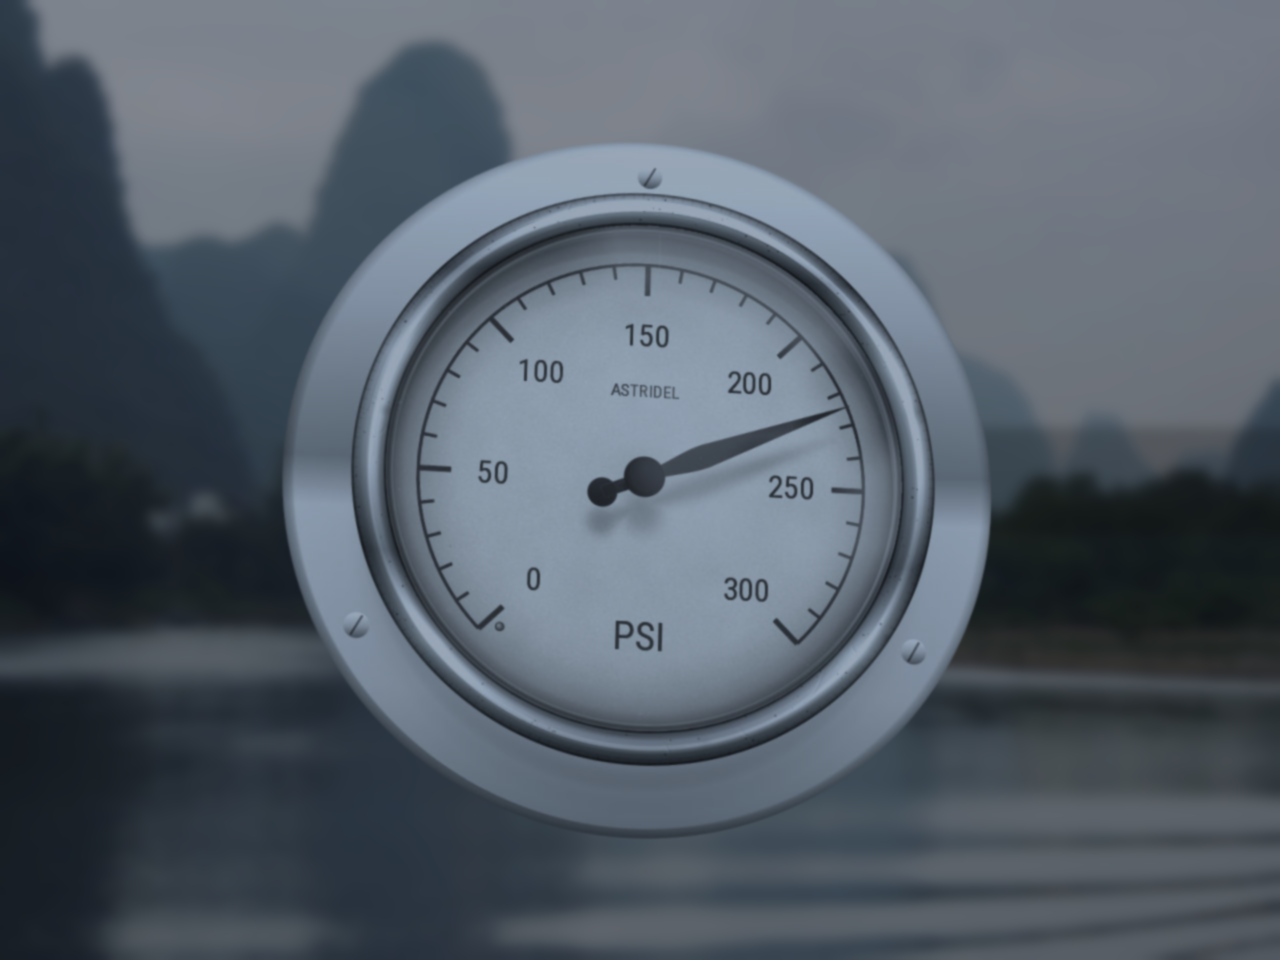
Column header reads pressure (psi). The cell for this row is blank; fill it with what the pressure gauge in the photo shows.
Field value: 225 psi
